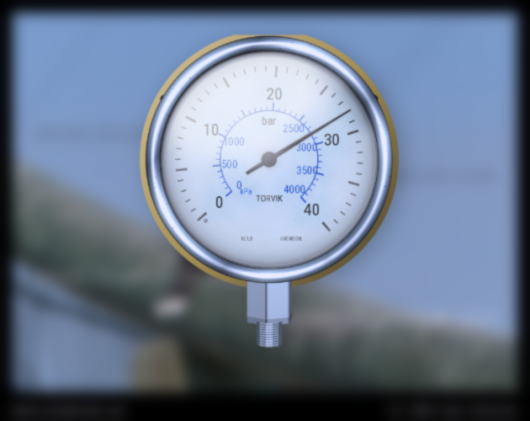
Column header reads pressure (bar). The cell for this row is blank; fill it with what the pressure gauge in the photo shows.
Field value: 28 bar
